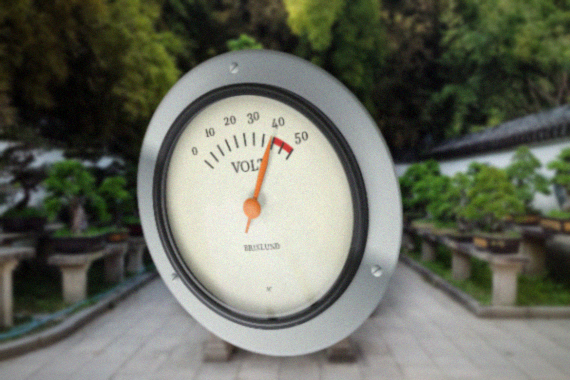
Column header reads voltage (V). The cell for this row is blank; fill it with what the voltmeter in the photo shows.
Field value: 40 V
